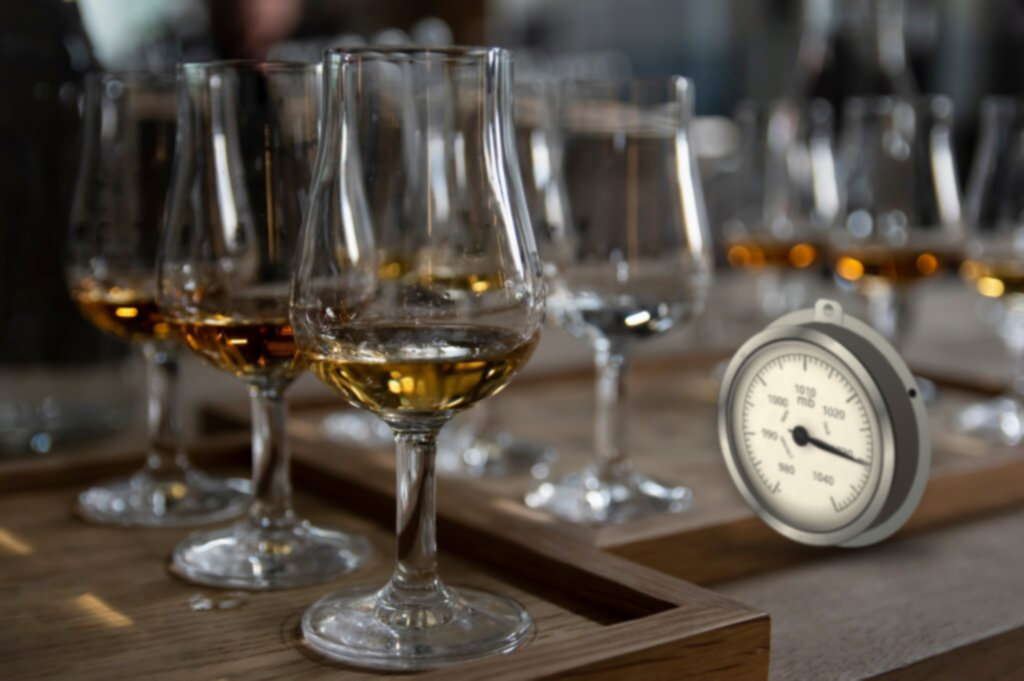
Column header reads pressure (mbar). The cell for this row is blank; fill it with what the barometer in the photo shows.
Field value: 1030 mbar
